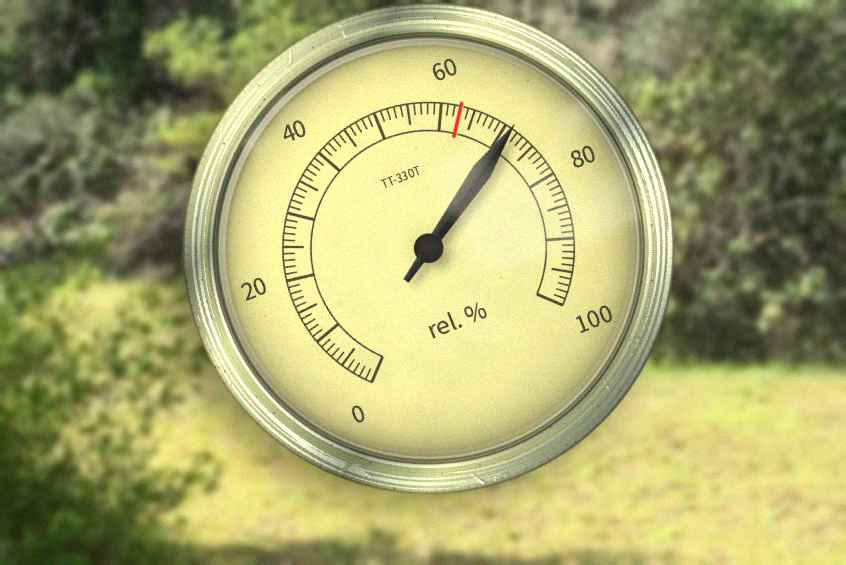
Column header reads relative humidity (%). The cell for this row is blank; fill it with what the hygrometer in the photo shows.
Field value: 71 %
